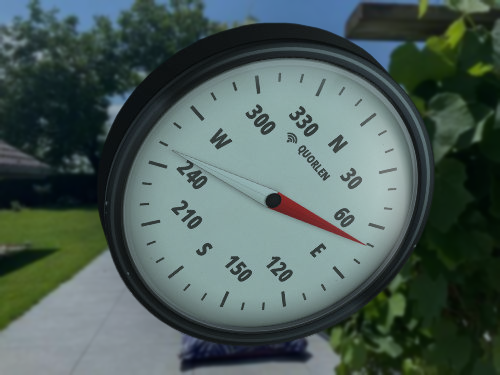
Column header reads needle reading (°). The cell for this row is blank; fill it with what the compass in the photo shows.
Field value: 70 °
